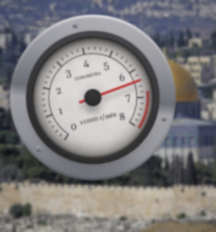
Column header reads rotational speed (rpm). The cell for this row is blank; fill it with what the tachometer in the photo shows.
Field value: 6400 rpm
